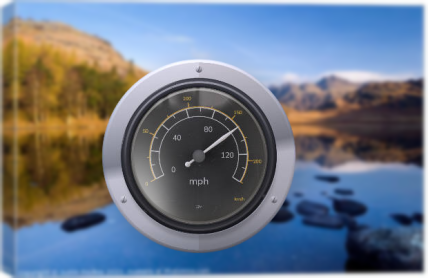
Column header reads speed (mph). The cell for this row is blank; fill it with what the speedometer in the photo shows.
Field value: 100 mph
